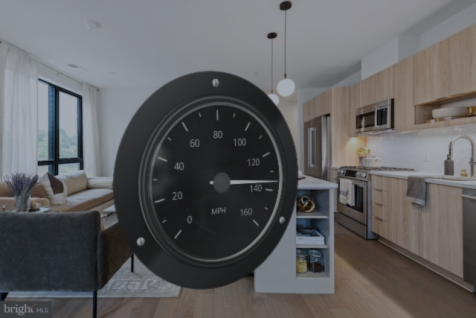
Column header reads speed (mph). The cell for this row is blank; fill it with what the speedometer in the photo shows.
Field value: 135 mph
